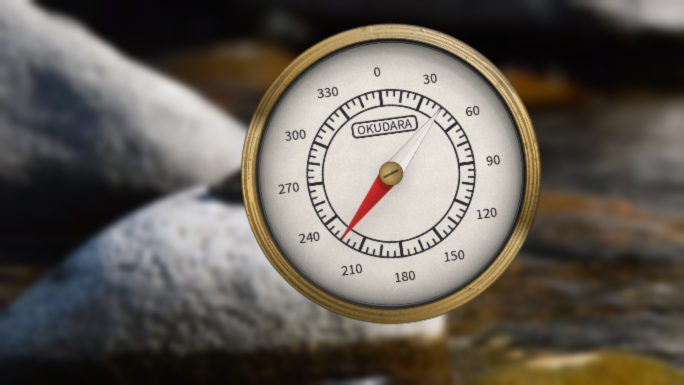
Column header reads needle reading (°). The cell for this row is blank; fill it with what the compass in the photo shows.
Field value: 225 °
